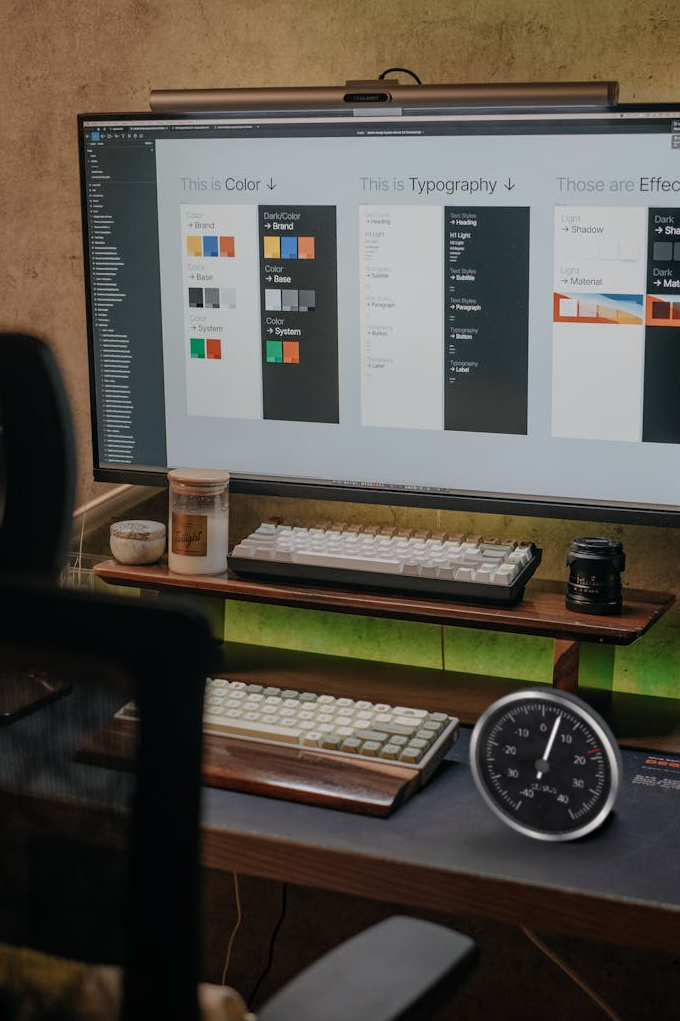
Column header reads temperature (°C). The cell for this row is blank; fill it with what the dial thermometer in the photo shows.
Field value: 5 °C
